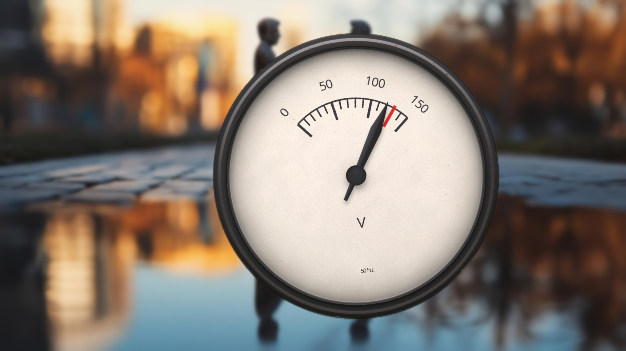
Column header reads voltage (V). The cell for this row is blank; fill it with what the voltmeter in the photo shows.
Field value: 120 V
